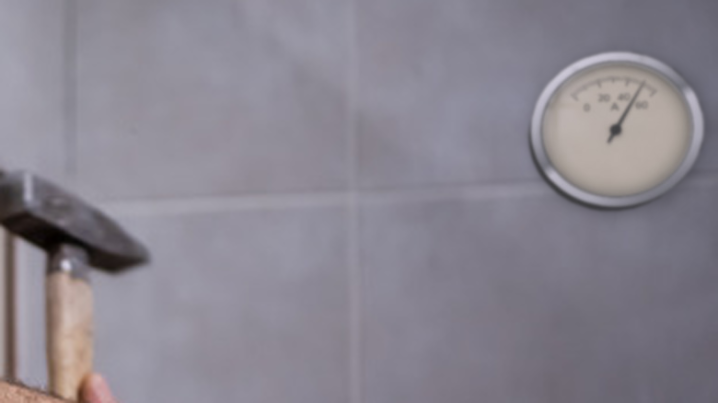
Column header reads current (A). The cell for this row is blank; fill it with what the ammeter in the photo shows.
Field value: 50 A
